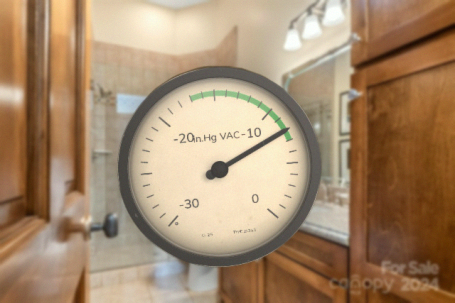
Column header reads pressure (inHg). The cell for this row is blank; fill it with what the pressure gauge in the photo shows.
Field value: -8 inHg
